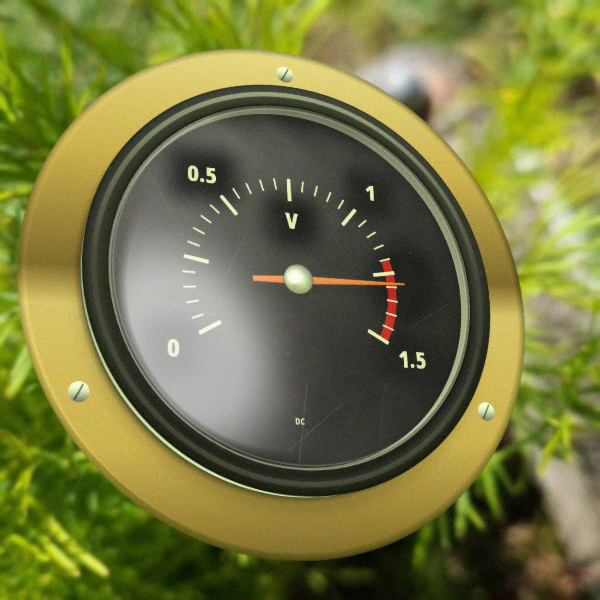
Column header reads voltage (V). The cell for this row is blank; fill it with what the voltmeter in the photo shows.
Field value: 1.3 V
